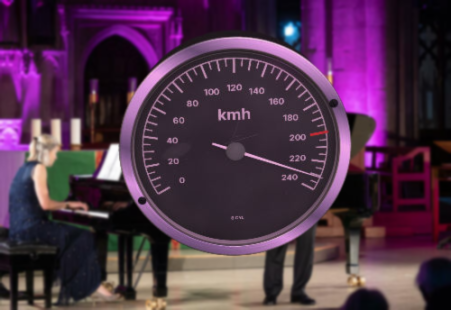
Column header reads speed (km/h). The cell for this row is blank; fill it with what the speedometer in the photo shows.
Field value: 230 km/h
